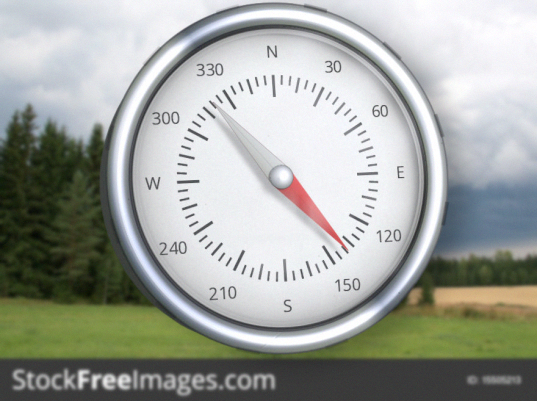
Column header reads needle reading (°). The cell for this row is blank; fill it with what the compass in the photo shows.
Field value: 140 °
